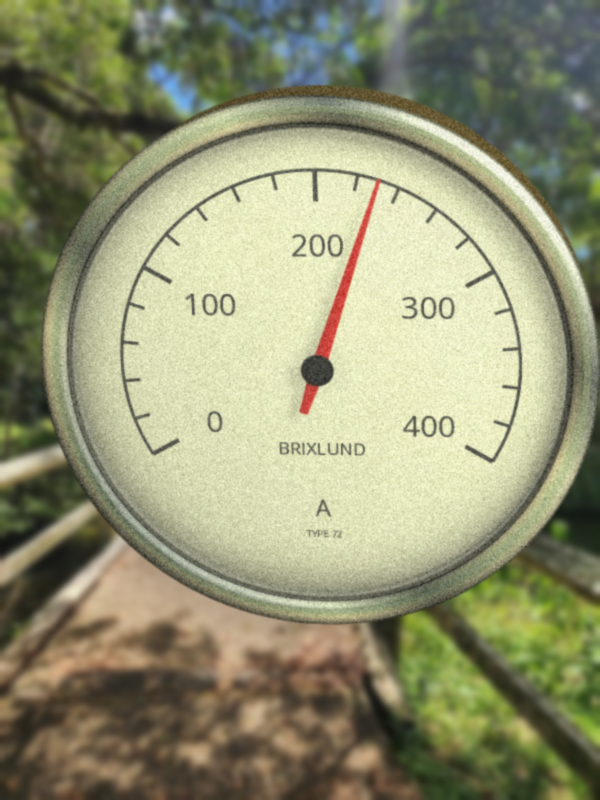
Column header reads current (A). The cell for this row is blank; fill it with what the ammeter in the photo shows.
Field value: 230 A
